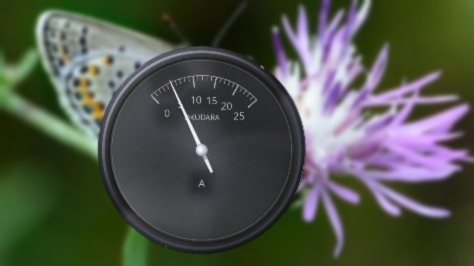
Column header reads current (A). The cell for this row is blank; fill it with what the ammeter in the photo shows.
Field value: 5 A
